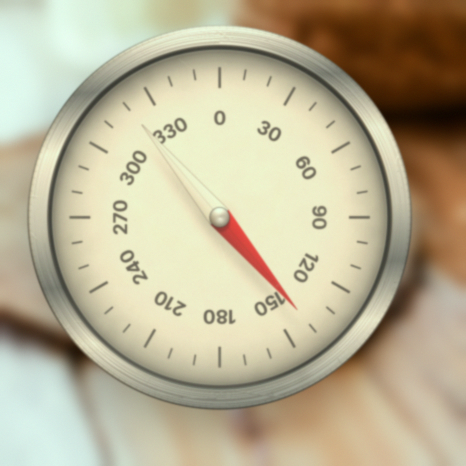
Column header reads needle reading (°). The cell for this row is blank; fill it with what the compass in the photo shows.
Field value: 140 °
